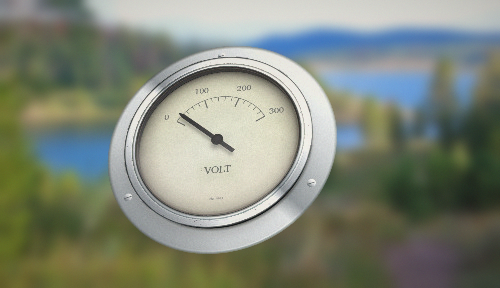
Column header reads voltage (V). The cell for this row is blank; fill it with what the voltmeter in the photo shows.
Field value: 20 V
